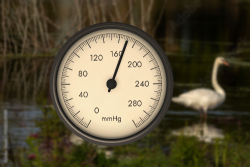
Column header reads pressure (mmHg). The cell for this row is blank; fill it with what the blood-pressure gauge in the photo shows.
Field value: 170 mmHg
